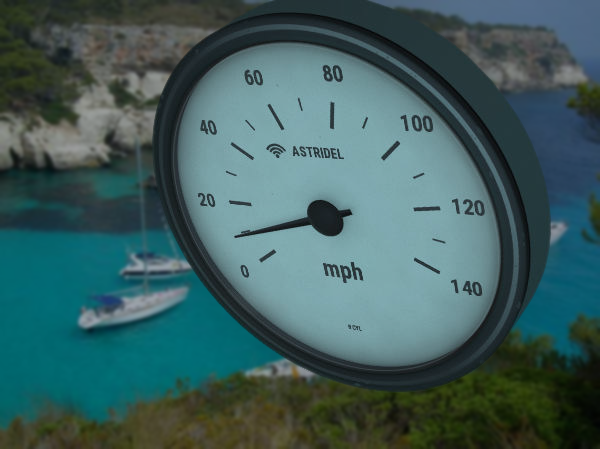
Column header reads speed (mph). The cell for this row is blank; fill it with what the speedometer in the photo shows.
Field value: 10 mph
